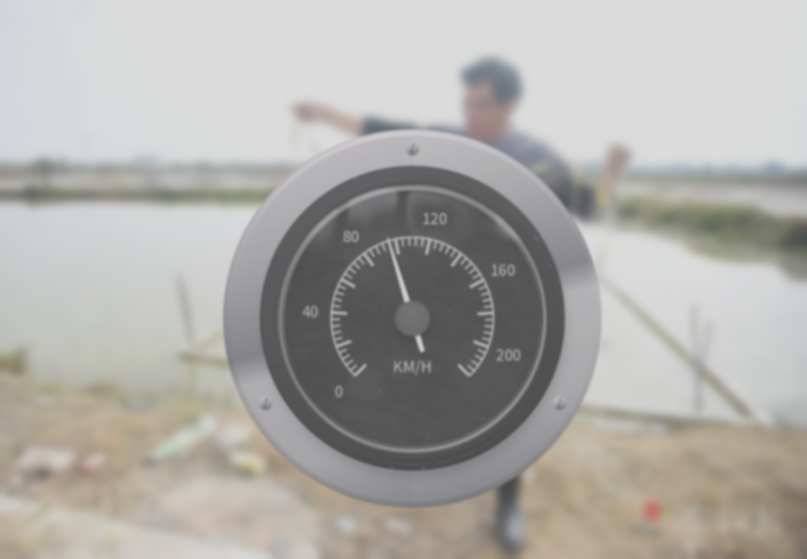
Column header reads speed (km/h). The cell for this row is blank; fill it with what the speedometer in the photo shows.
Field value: 96 km/h
